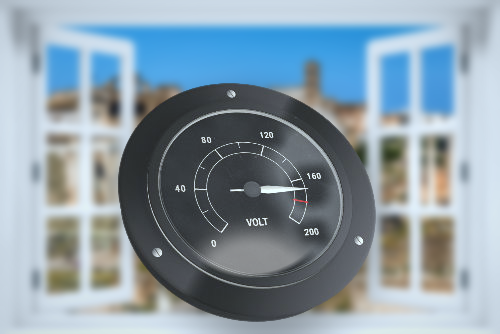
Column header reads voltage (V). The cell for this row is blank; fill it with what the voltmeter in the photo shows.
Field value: 170 V
